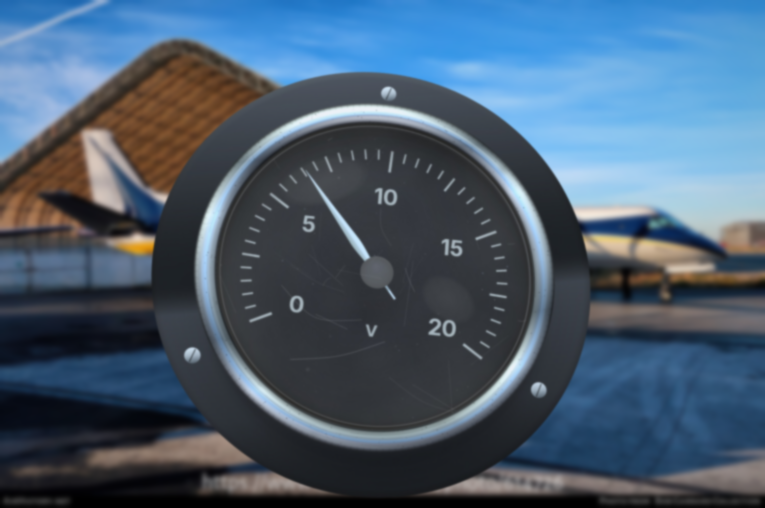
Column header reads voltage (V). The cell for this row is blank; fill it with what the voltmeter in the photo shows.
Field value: 6.5 V
